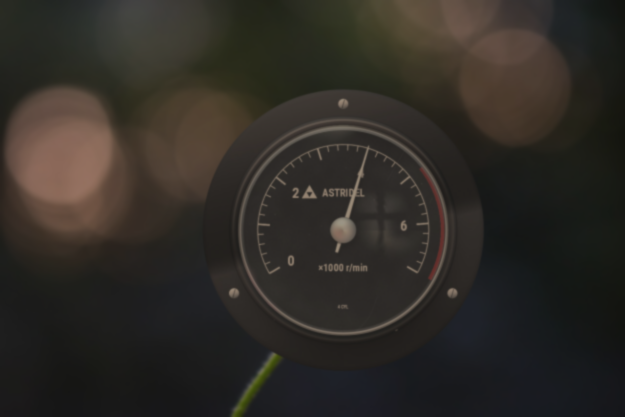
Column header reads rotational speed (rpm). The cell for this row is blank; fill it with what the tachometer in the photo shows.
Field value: 4000 rpm
